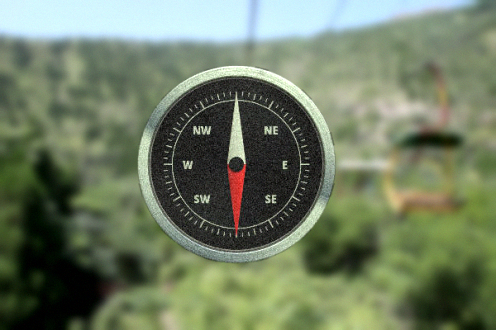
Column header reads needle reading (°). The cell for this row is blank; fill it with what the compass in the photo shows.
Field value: 180 °
